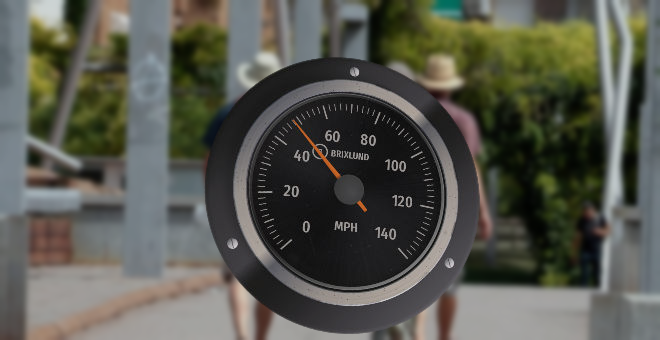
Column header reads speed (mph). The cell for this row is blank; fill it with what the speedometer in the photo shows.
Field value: 48 mph
